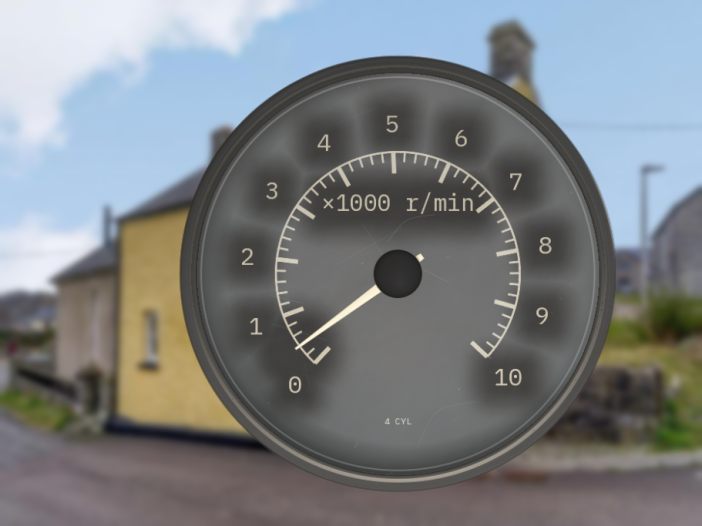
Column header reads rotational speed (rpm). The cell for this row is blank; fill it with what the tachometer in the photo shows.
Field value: 400 rpm
